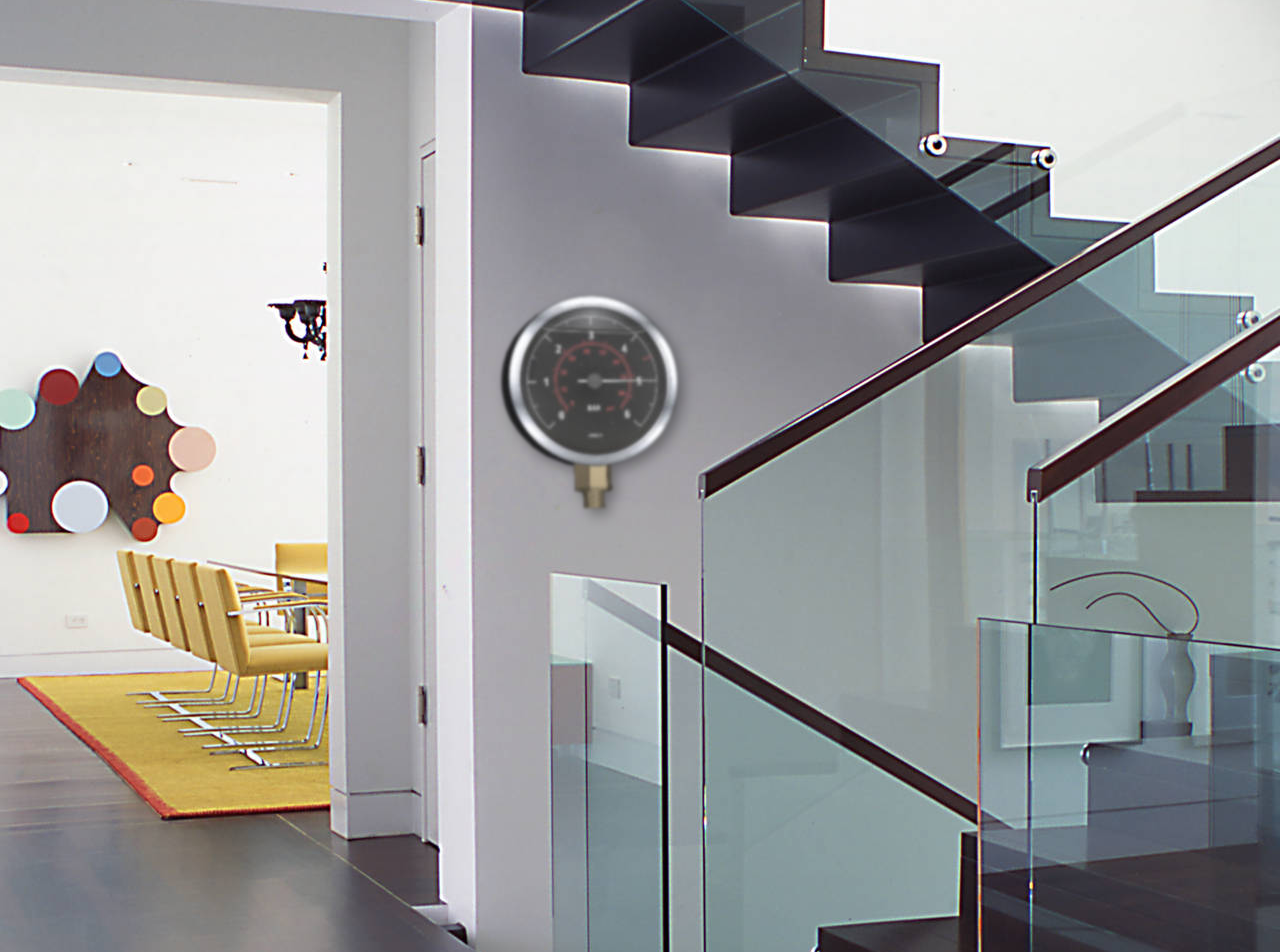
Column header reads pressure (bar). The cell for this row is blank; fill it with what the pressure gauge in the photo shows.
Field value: 5 bar
